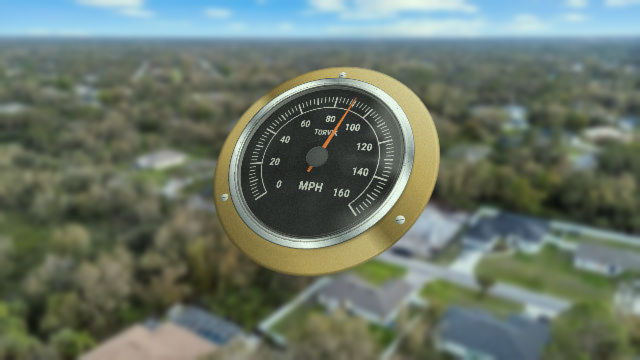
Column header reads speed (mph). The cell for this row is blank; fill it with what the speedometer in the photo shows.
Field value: 90 mph
